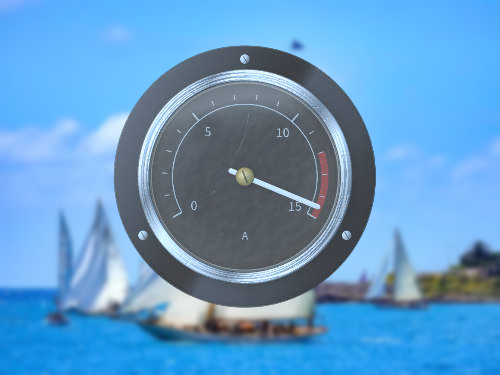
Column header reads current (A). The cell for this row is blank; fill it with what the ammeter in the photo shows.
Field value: 14.5 A
